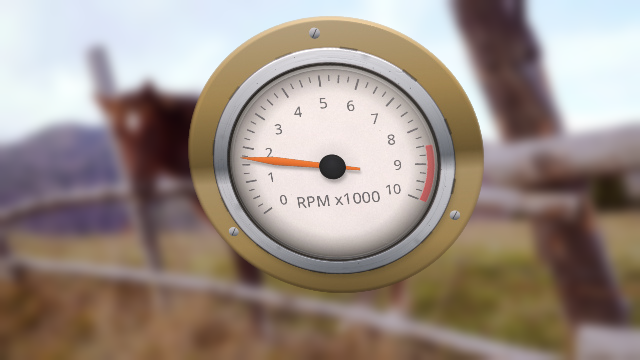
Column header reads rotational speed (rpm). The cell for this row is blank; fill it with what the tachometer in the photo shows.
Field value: 1750 rpm
